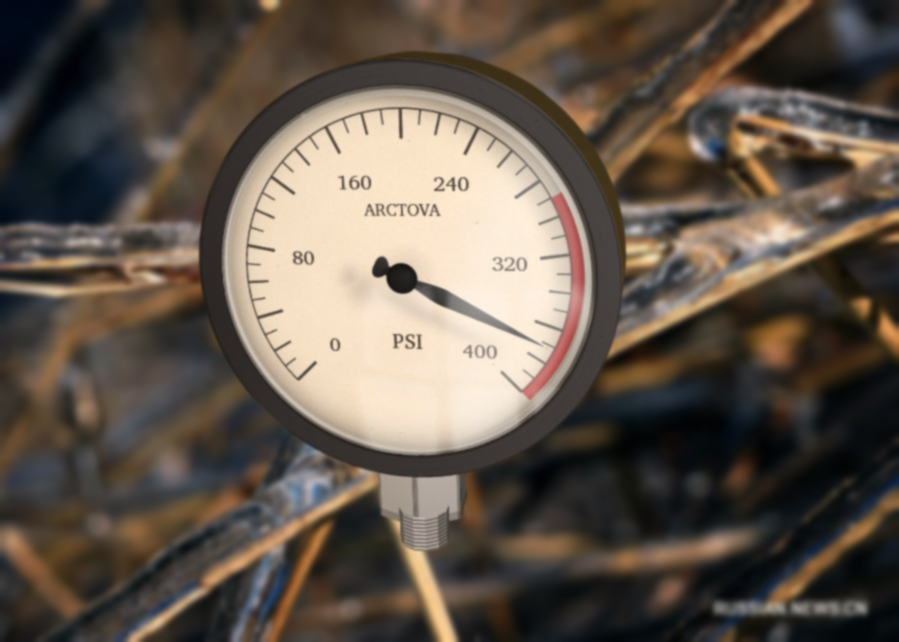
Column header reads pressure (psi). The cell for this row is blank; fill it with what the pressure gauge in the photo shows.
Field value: 370 psi
